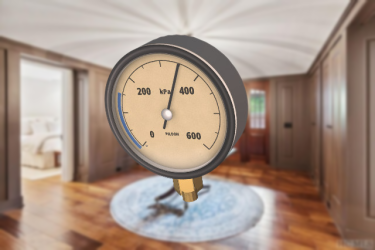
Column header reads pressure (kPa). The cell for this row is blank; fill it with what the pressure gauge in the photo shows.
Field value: 350 kPa
